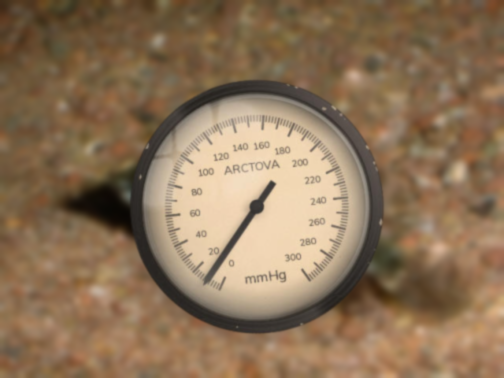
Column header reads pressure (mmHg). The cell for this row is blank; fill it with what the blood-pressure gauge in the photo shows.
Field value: 10 mmHg
